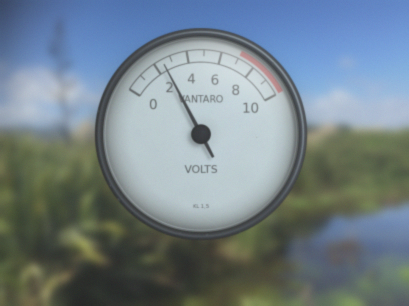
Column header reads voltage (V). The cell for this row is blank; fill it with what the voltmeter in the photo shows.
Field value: 2.5 V
